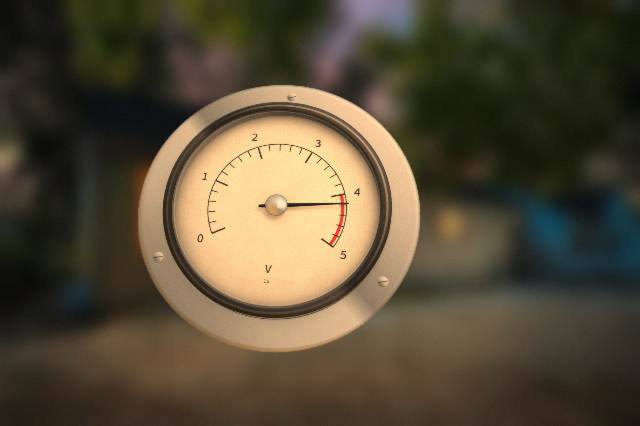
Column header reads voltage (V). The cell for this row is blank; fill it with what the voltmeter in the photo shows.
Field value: 4.2 V
